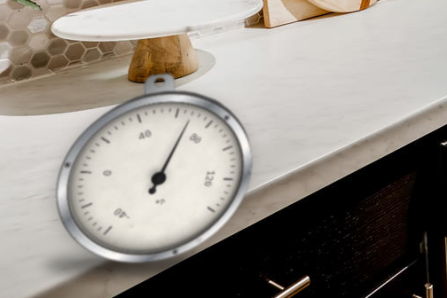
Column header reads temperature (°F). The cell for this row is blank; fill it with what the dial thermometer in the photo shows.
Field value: 68 °F
